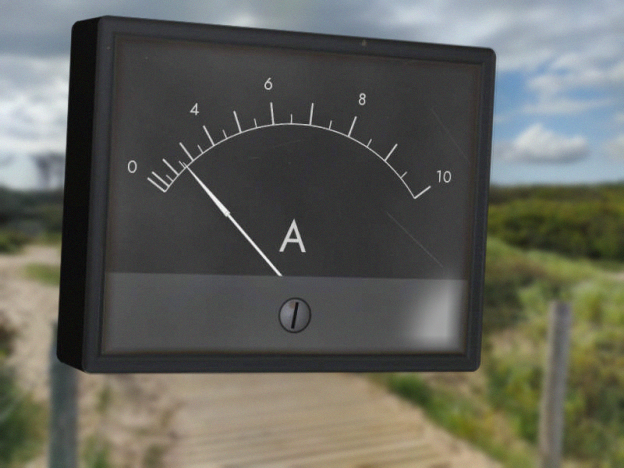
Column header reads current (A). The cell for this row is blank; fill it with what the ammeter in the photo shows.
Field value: 2.5 A
